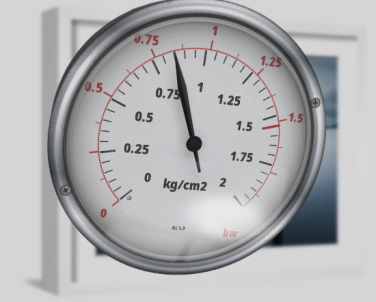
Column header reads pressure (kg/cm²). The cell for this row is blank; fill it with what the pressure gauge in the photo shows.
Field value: 0.85 kg/cm²
